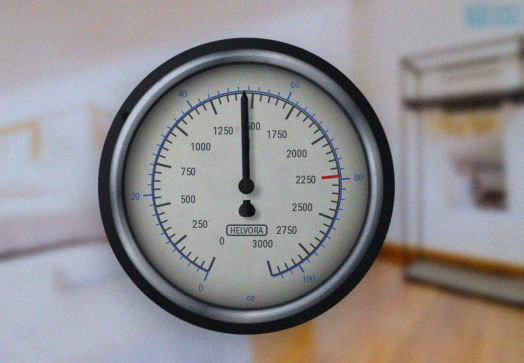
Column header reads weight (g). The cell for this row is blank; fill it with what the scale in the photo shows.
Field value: 1450 g
